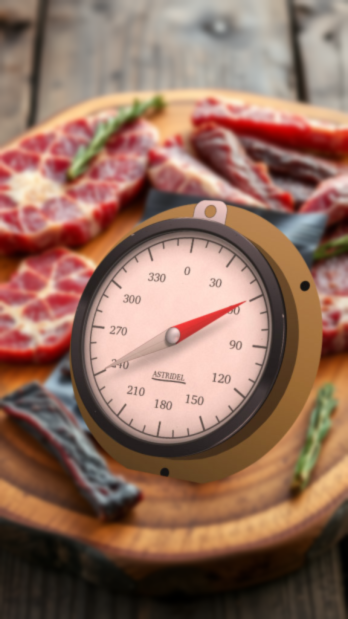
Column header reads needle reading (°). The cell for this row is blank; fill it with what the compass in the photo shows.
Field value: 60 °
